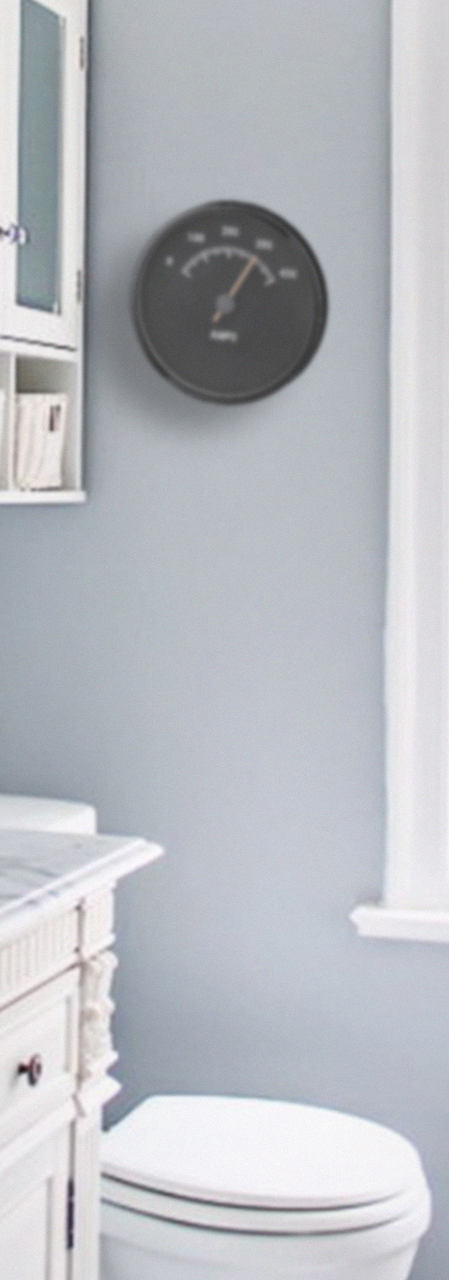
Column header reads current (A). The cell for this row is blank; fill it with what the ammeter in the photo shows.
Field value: 300 A
